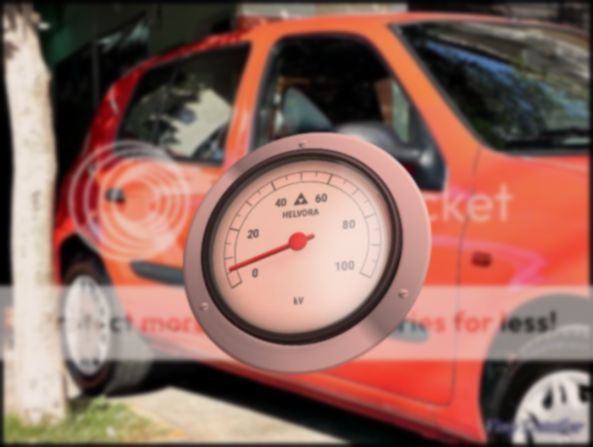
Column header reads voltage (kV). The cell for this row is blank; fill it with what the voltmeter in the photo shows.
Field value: 5 kV
